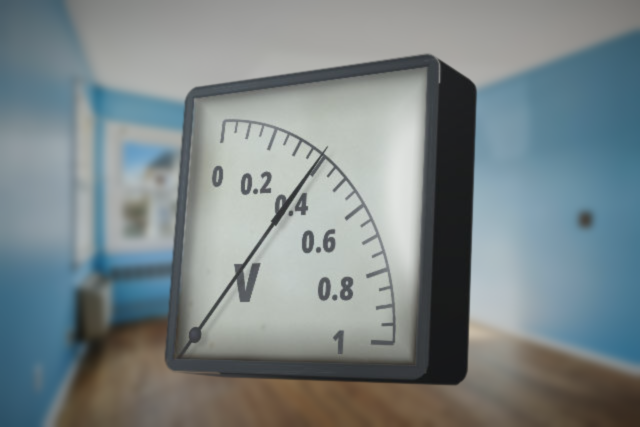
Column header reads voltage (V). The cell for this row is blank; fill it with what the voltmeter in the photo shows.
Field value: 0.4 V
